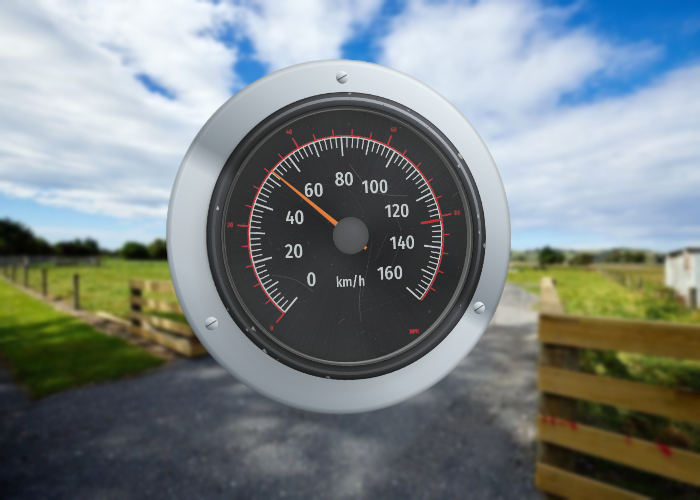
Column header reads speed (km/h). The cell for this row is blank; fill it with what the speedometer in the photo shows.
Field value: 52 km/h
